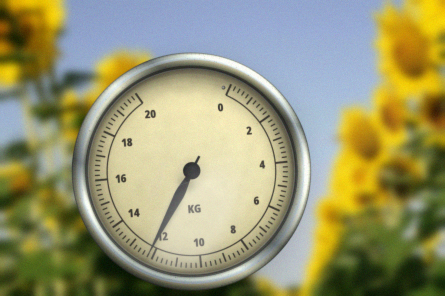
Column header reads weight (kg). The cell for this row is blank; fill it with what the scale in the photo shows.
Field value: 12.2 kg
